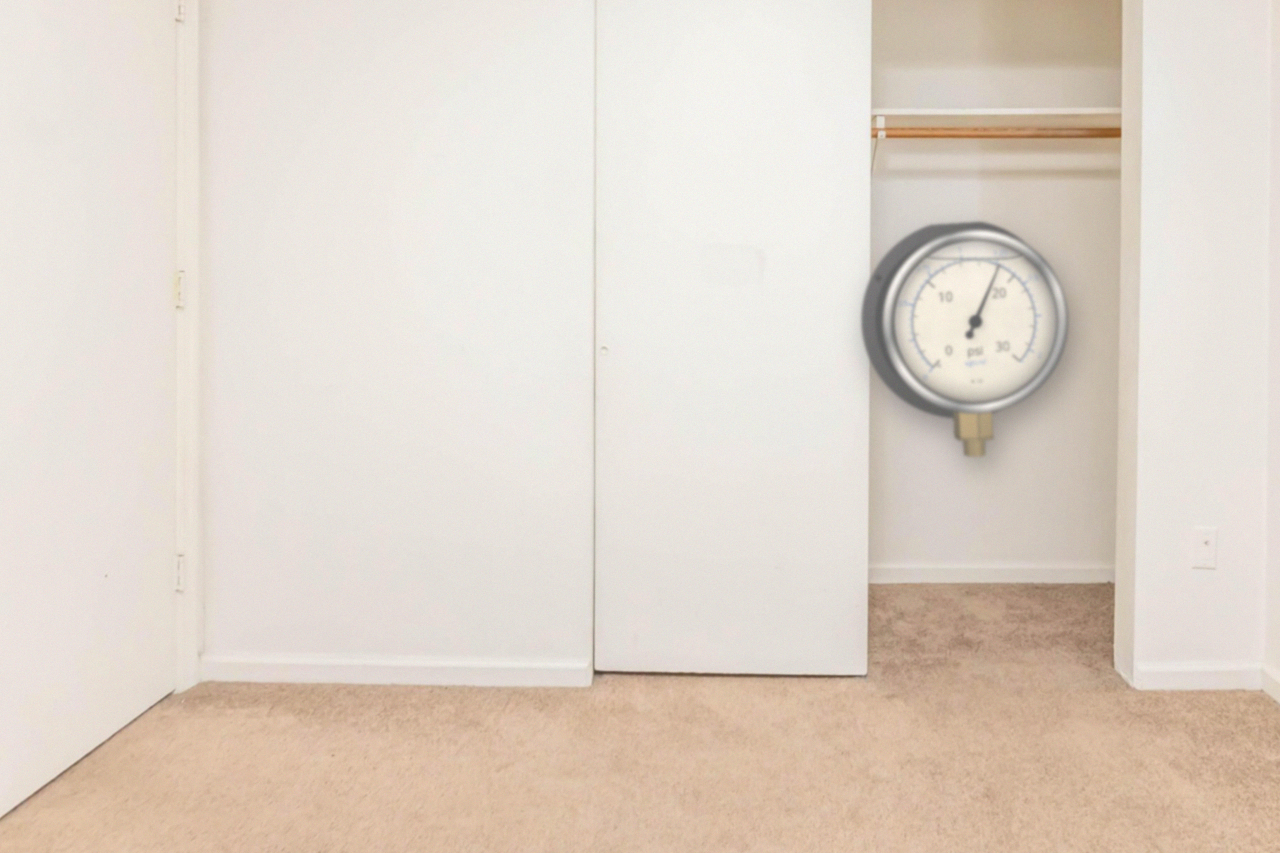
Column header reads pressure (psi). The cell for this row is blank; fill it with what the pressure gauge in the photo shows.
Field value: 18 psi
